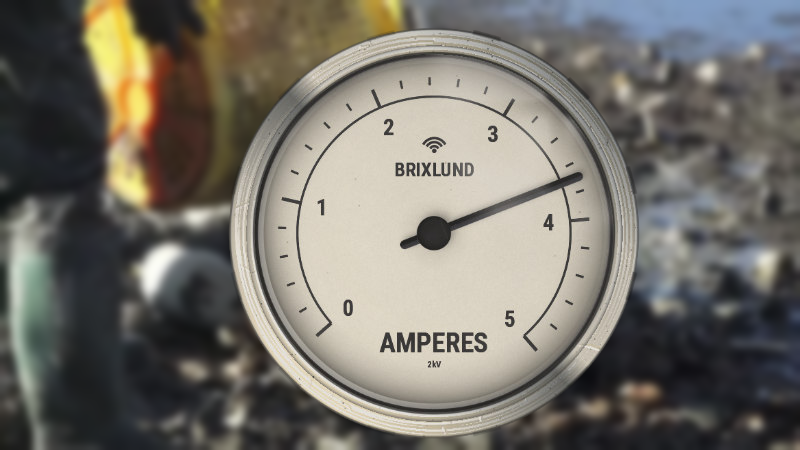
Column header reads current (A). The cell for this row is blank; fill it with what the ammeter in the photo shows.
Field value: 3.7 A
